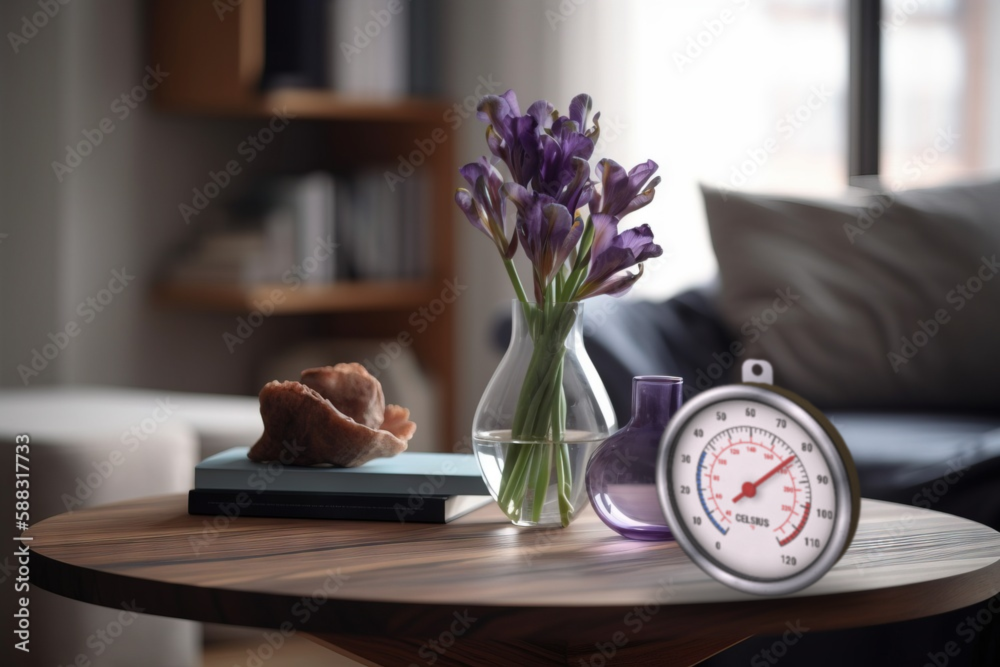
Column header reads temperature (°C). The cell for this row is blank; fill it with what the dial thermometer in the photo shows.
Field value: 80 °C
